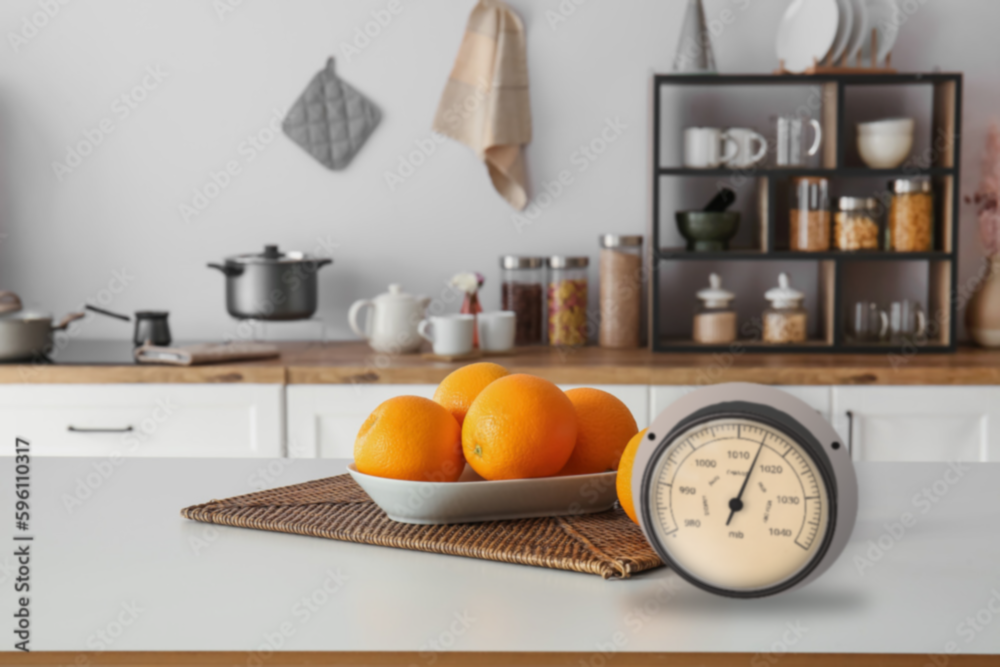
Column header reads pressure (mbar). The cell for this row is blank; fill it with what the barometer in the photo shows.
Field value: 1015 mbar
